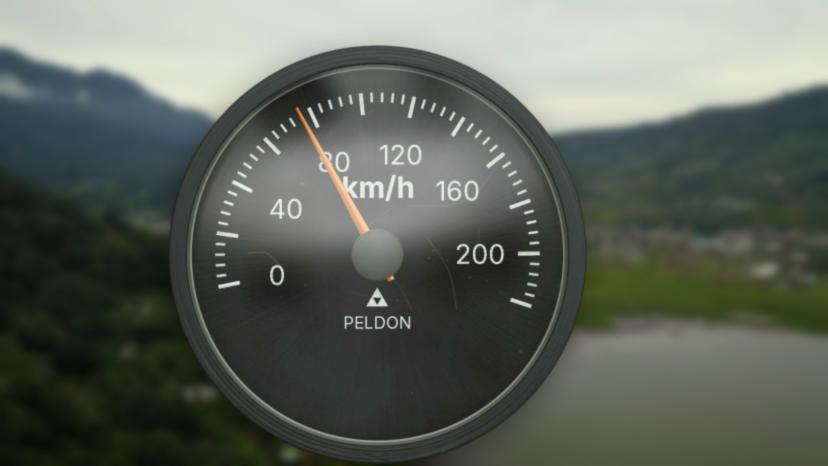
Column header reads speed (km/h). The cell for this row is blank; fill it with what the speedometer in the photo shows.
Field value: 76 km/h
